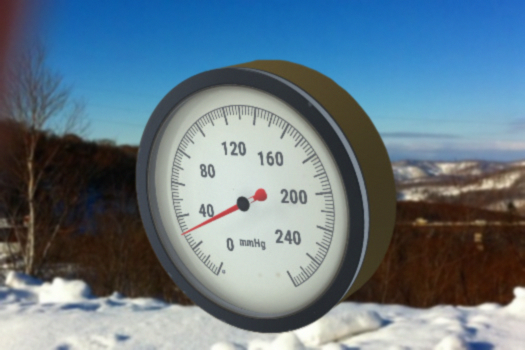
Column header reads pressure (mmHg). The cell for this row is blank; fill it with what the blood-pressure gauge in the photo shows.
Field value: 30 mmHg
